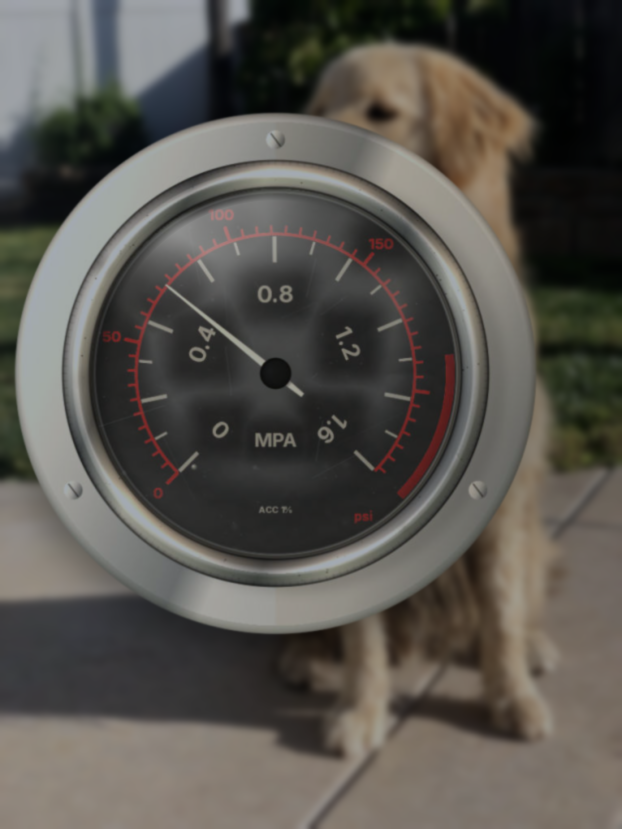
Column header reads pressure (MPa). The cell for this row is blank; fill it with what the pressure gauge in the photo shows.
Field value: 0.5 MPa
